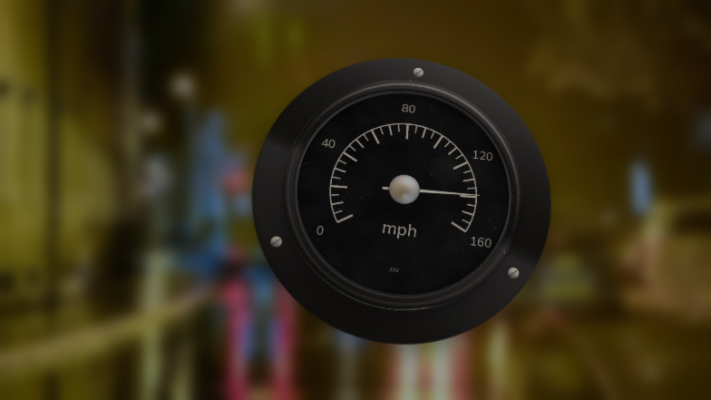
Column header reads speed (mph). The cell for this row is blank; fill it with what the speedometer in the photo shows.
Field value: 140 mph
